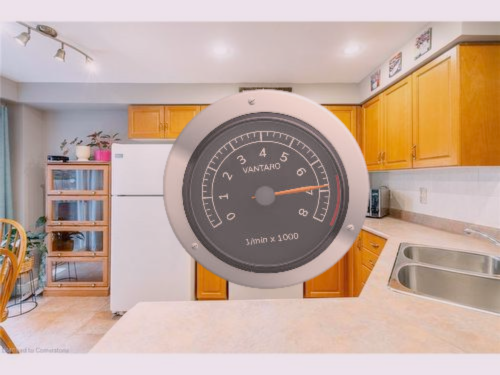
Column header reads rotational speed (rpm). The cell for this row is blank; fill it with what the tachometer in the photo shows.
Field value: 6800 rpm
